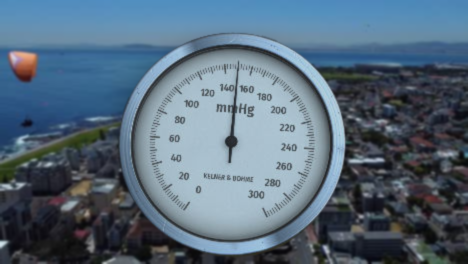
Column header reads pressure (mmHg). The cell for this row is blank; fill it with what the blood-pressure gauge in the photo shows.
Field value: 150 mmHg
